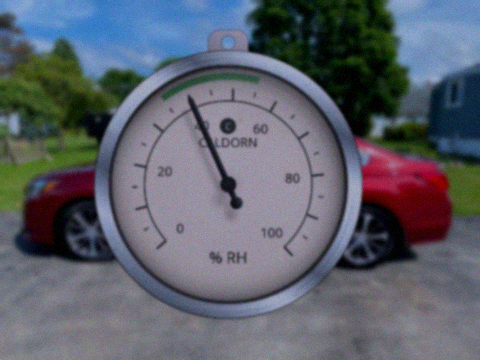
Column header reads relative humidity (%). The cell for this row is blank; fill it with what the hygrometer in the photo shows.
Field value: 40 %
